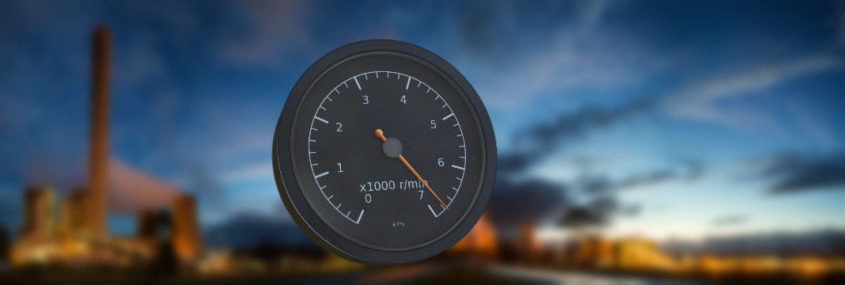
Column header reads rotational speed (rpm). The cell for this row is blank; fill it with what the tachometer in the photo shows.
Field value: 6800 rpm
